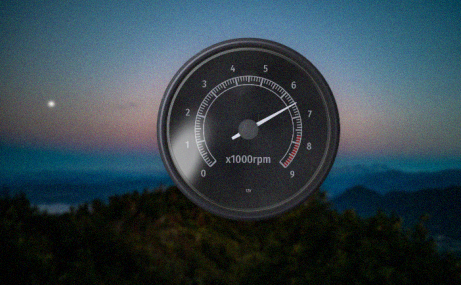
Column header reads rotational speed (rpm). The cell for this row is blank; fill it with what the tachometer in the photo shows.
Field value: 6500 rpm
